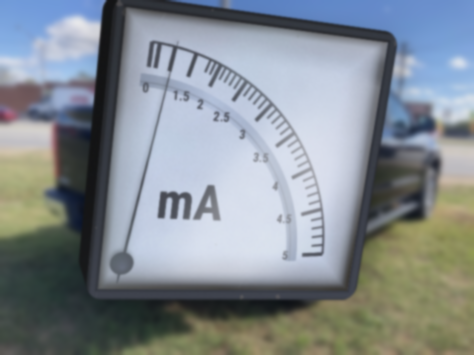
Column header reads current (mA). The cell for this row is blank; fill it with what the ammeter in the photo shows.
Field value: 1 mA
